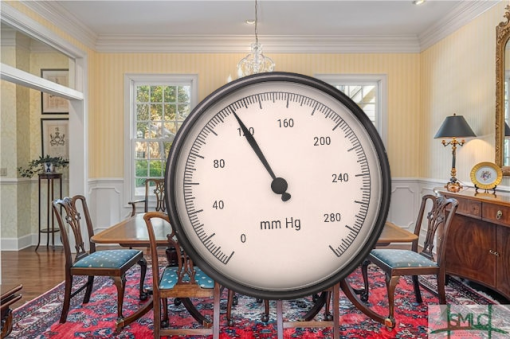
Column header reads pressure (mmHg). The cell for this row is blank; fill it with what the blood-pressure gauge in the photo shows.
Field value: 120 mmHg
